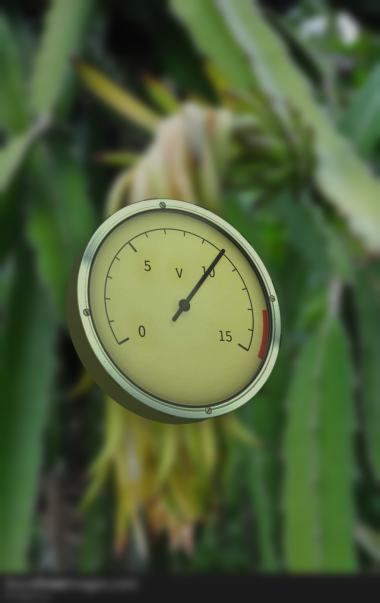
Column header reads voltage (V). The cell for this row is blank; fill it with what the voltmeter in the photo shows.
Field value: 10 V
